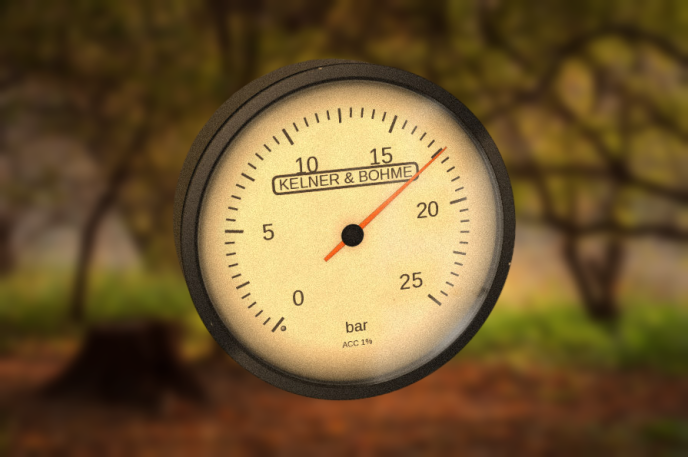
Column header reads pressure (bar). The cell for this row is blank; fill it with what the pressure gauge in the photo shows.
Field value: 17.5 bar
